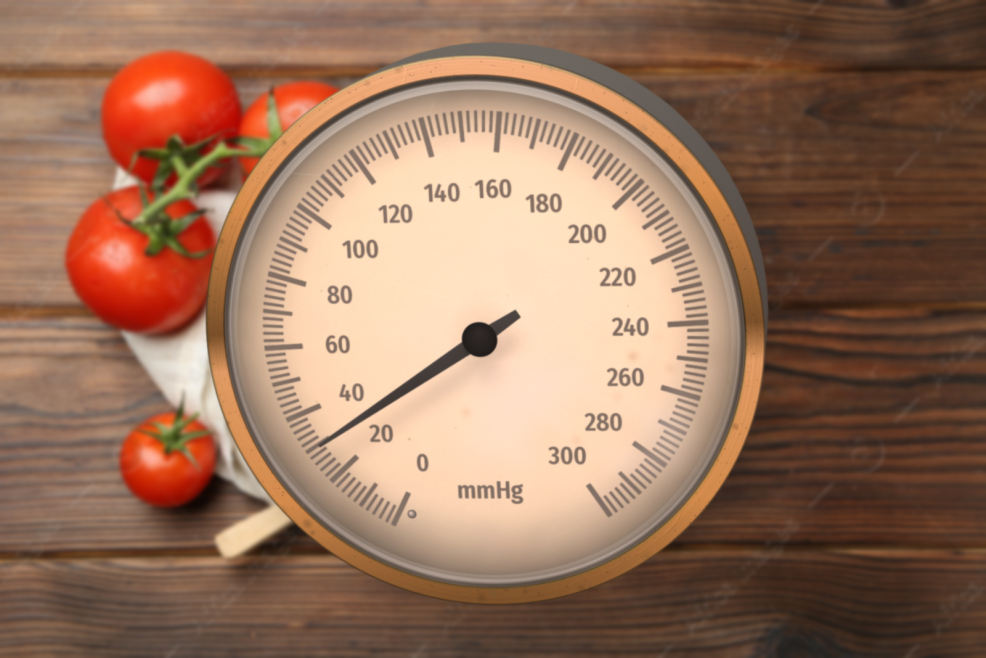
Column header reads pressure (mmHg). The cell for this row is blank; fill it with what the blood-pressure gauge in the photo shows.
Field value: 30 mmHg
